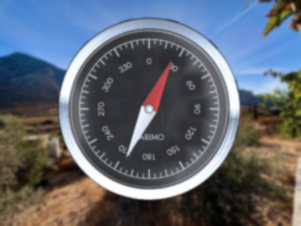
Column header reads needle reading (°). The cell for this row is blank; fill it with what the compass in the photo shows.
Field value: 25 °
